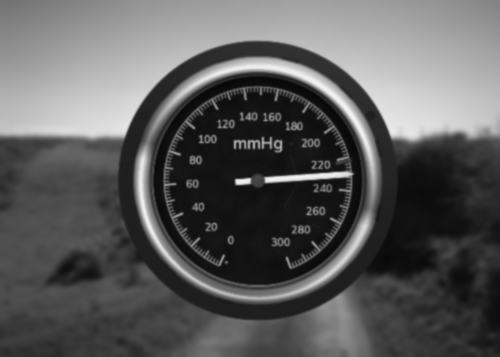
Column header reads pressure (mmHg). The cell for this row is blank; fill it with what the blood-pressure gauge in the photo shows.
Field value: 230 mmHg
